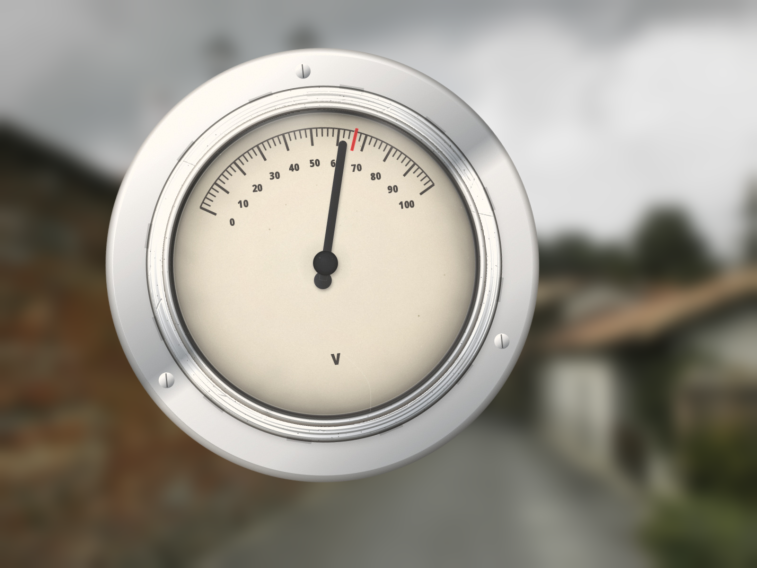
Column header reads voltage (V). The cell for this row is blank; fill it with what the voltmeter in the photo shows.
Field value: 62 V
